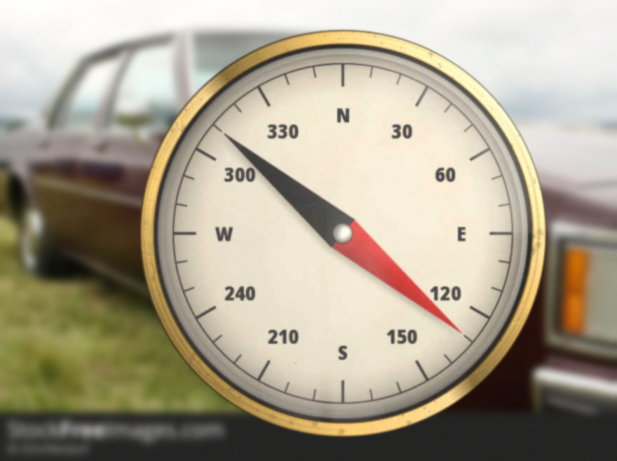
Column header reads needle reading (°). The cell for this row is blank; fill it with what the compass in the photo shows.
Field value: 130 °
